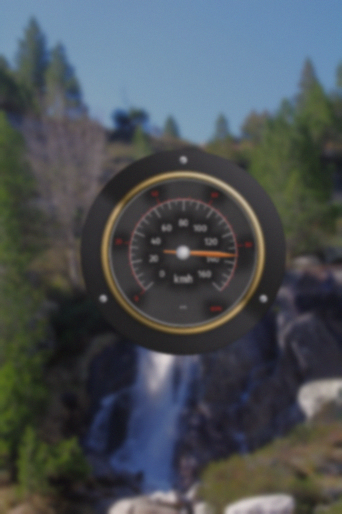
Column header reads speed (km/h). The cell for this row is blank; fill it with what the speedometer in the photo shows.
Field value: 135 km/h
